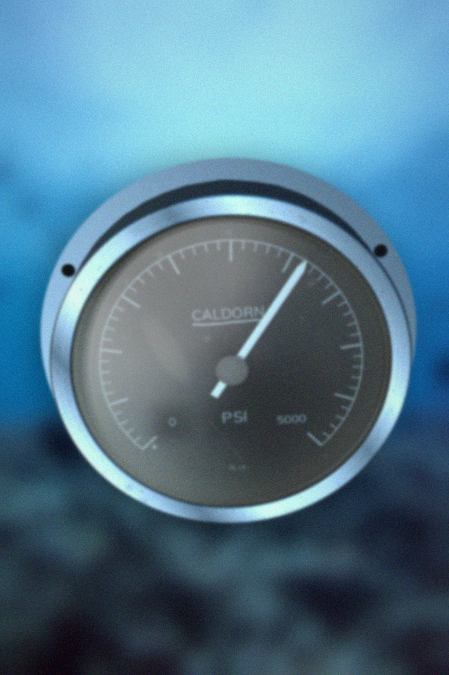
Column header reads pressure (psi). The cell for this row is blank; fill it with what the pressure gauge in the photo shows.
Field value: 3100 psi
